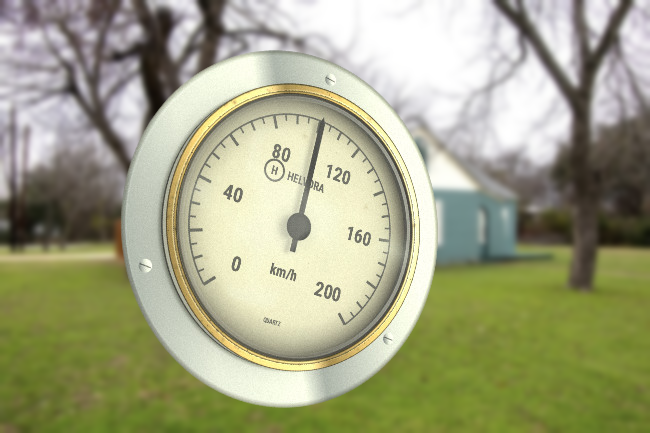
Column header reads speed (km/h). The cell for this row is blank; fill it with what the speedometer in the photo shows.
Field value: 100 km/h
